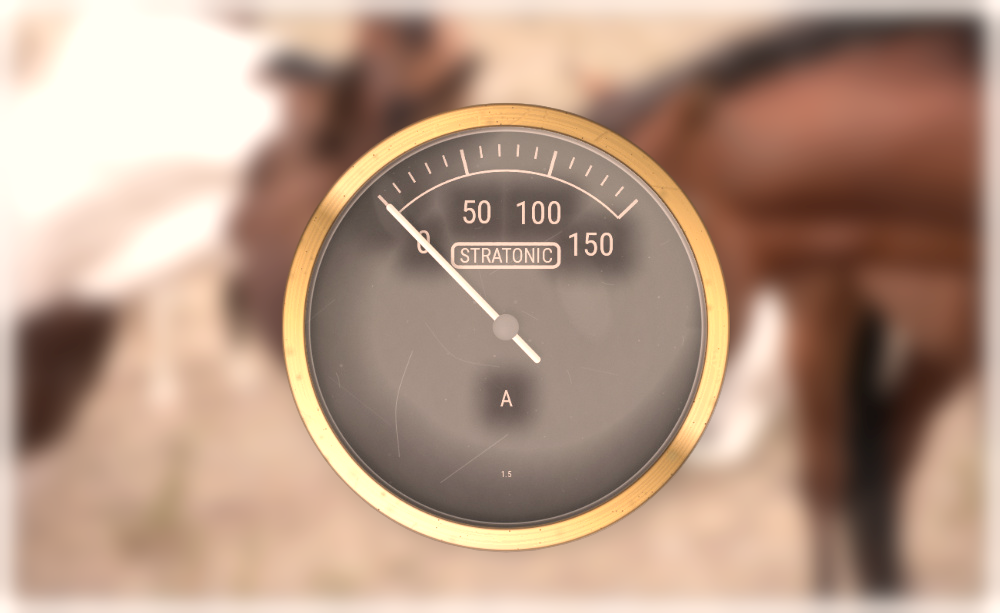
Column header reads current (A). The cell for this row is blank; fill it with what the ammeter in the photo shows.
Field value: 0 A
